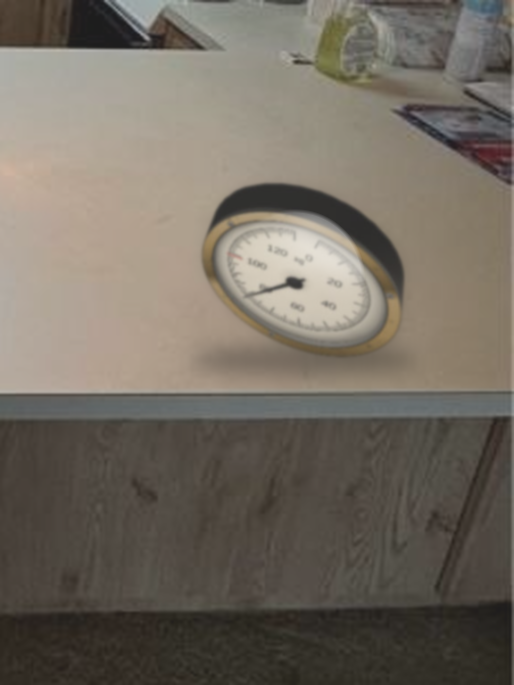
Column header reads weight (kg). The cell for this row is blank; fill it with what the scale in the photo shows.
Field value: 80 kg
